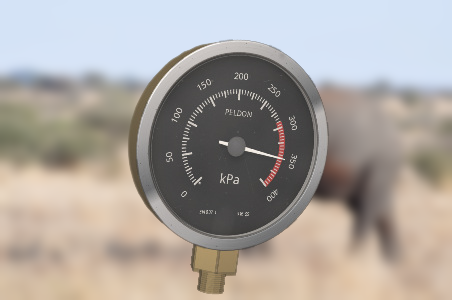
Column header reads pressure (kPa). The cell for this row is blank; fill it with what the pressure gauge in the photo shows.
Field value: 350 kPa
